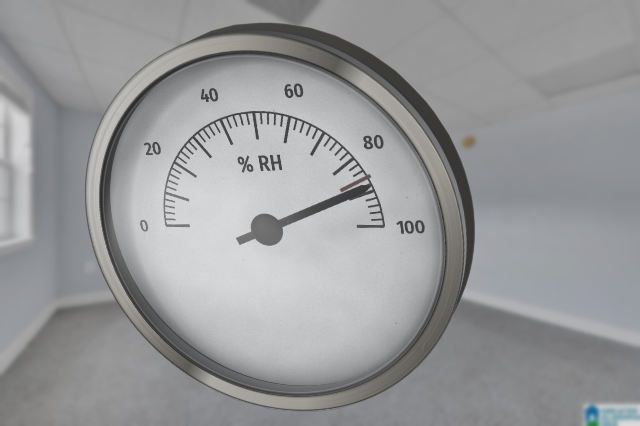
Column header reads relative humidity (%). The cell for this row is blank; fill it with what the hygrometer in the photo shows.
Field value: 88 %
